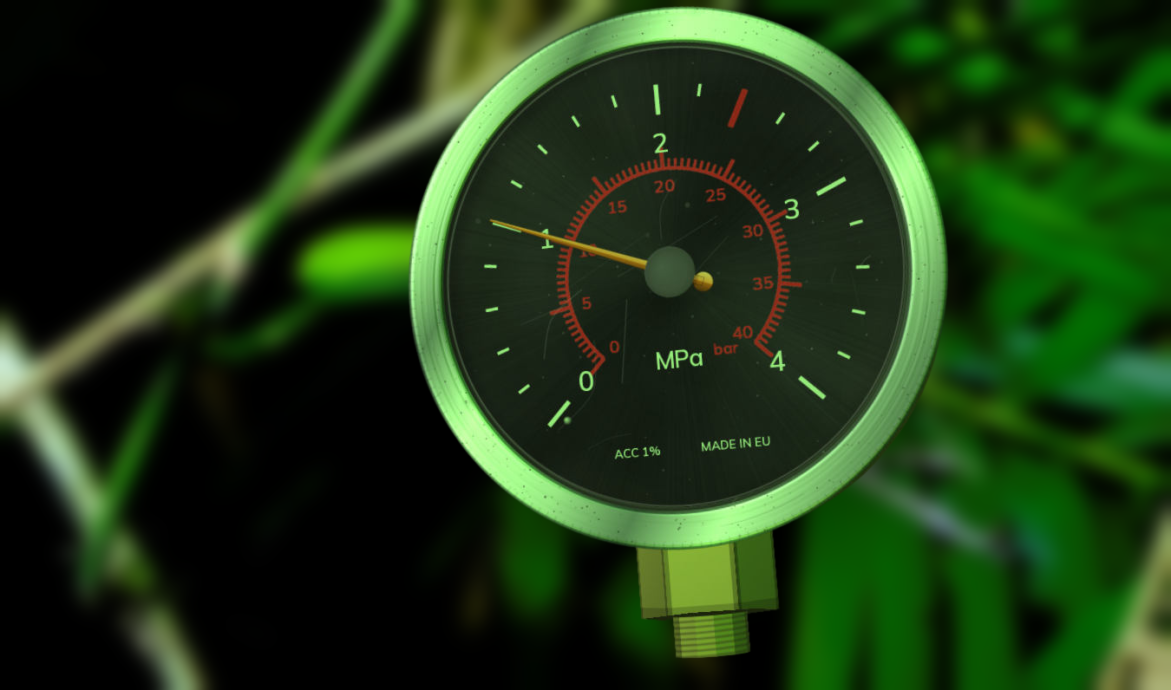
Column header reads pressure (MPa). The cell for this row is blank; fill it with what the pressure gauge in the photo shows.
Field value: 1 MPa
